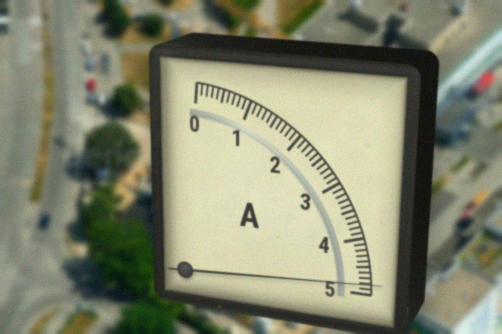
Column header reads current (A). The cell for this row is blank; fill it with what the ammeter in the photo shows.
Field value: 4.8 A
